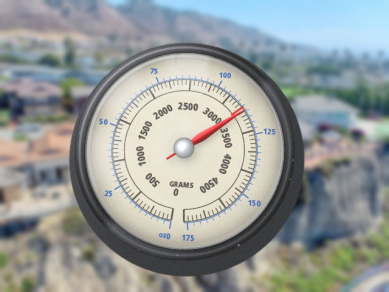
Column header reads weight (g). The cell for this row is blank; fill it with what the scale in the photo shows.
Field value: 3250 g
